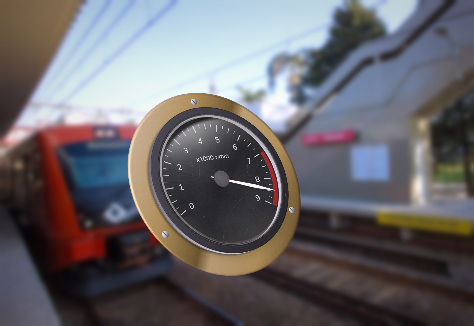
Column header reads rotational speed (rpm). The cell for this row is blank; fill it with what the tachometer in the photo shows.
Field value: 8500 rpm
